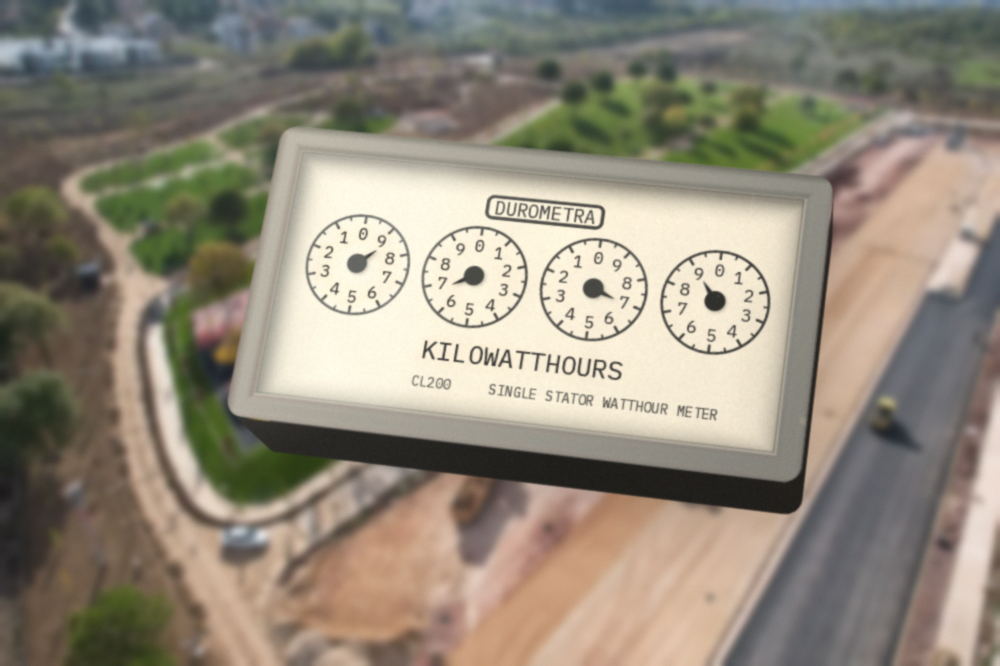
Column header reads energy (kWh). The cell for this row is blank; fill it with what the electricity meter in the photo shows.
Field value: 8669 kWh
